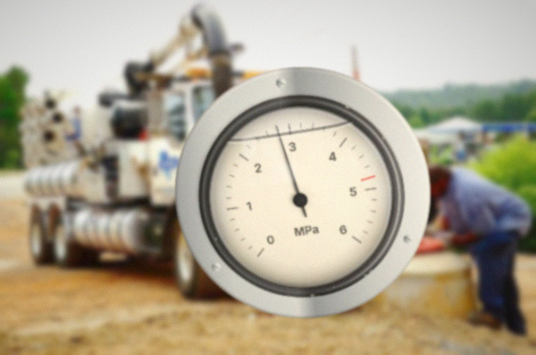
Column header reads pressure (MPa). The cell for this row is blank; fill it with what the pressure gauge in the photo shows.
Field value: 2.8 MPa
